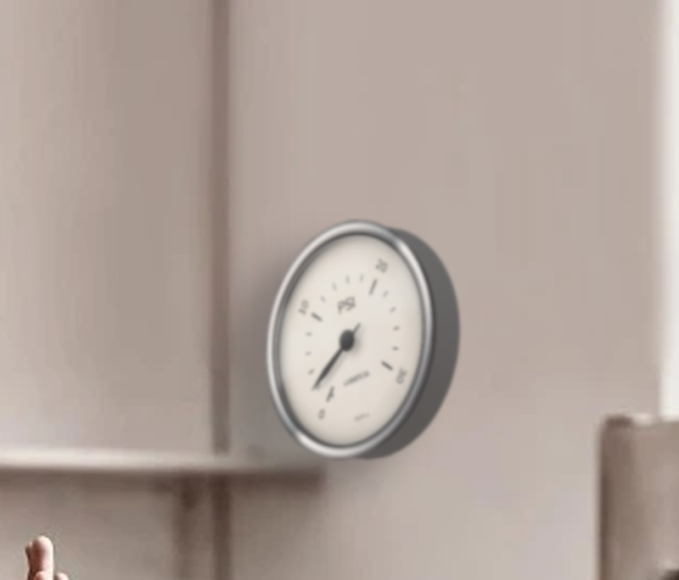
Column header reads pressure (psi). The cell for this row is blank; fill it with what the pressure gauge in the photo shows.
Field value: 2 psi
